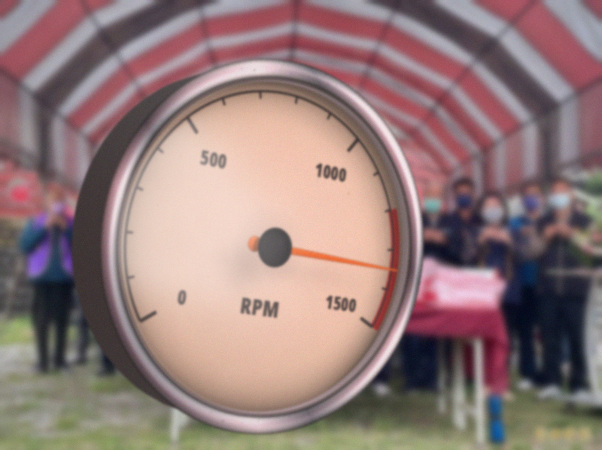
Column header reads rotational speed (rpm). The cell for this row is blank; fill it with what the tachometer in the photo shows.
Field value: 1350 rpm
